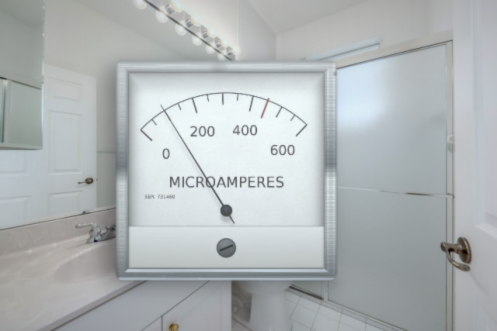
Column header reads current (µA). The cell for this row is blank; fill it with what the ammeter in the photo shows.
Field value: 100 µA
